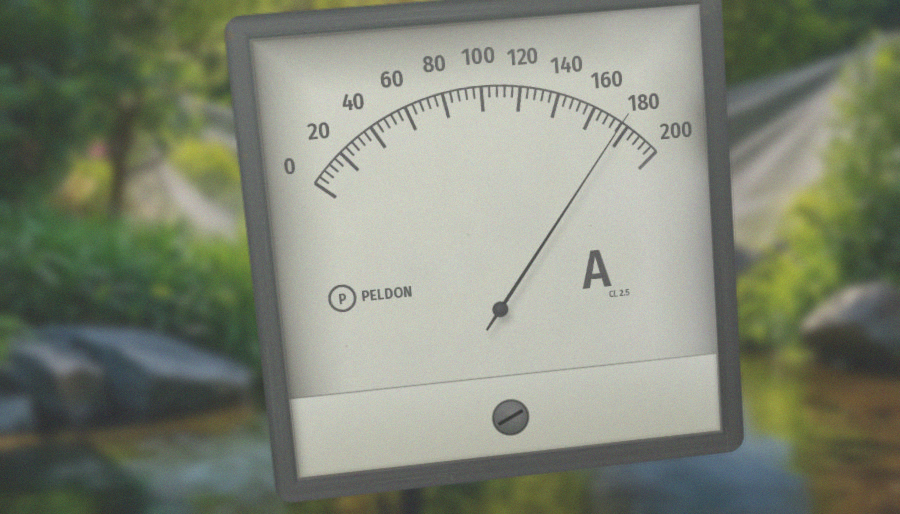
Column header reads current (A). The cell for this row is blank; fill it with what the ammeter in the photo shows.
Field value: 176 A
